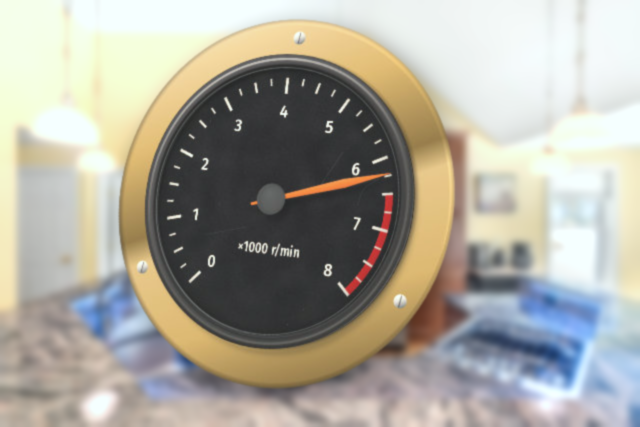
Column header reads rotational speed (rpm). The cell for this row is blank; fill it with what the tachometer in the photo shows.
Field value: 6250 rpm
